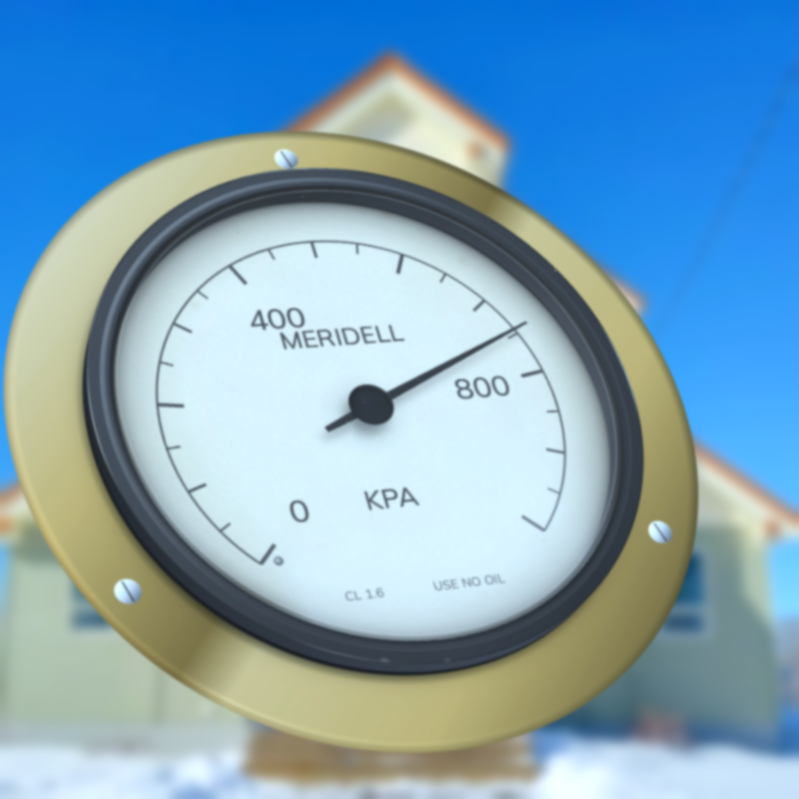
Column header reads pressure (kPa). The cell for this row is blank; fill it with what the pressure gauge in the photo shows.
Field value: 750 kPa
